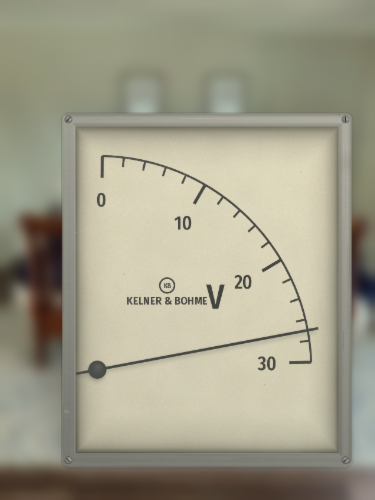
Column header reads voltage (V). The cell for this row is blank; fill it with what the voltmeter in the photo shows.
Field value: 27 V
